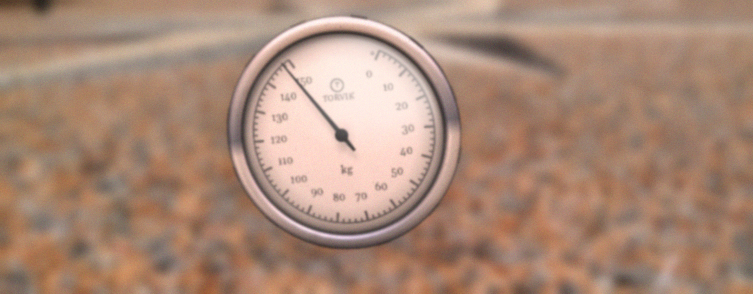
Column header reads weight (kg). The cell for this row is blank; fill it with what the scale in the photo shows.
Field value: 148 kg
